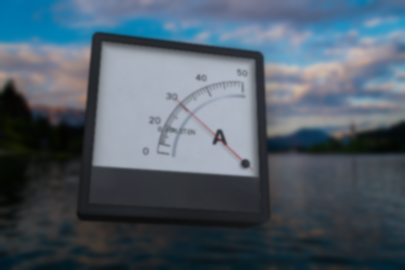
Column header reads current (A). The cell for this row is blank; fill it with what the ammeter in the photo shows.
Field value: 30 A
